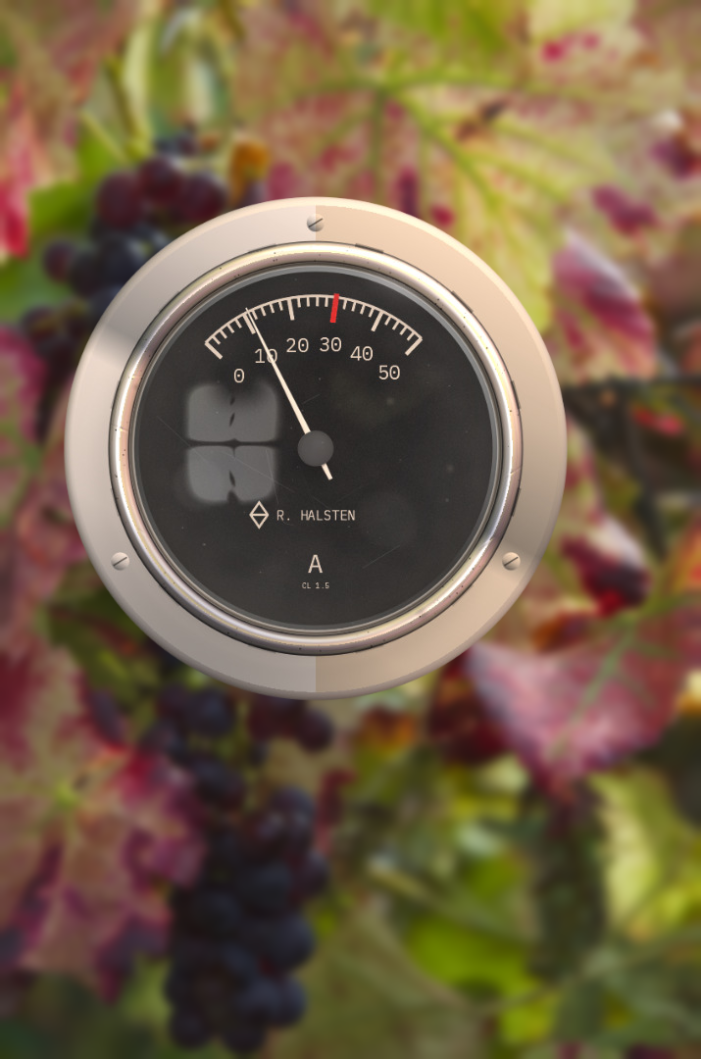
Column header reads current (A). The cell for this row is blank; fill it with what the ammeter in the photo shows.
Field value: 11 A
